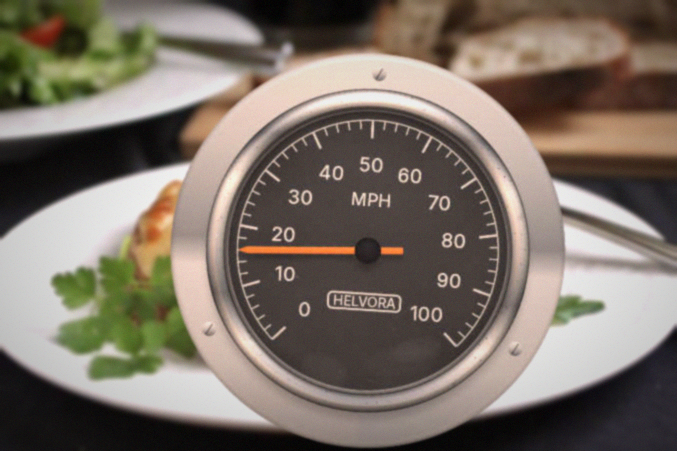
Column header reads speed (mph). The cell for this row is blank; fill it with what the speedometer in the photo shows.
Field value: 16 mph
